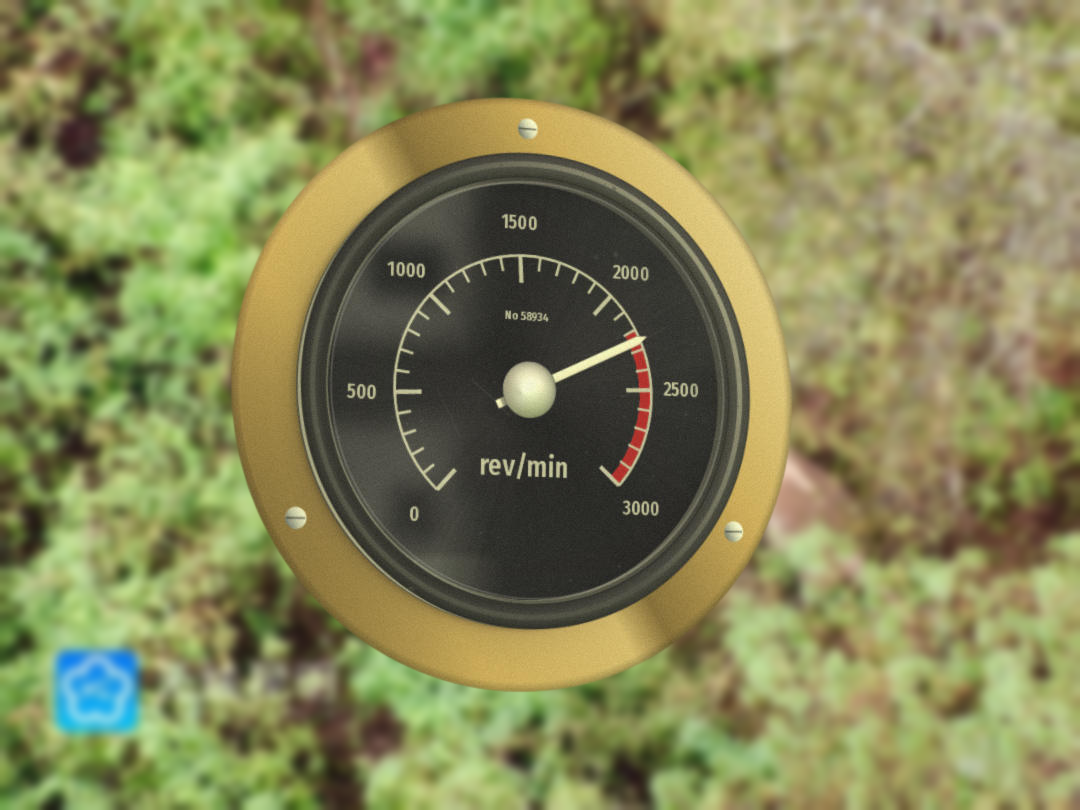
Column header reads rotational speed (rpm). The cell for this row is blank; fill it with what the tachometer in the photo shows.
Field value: 2250 rpm
